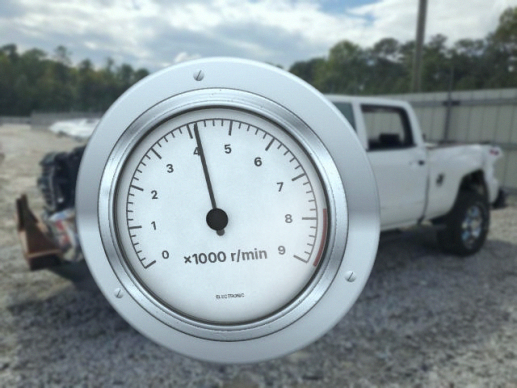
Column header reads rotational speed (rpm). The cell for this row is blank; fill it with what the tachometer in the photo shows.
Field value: 4200 rpm
